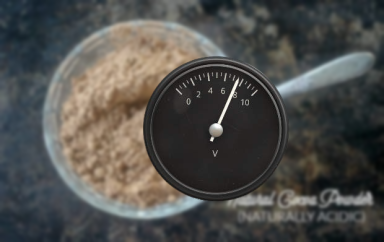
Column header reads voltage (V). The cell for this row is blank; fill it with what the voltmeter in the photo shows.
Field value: 7.5 V
